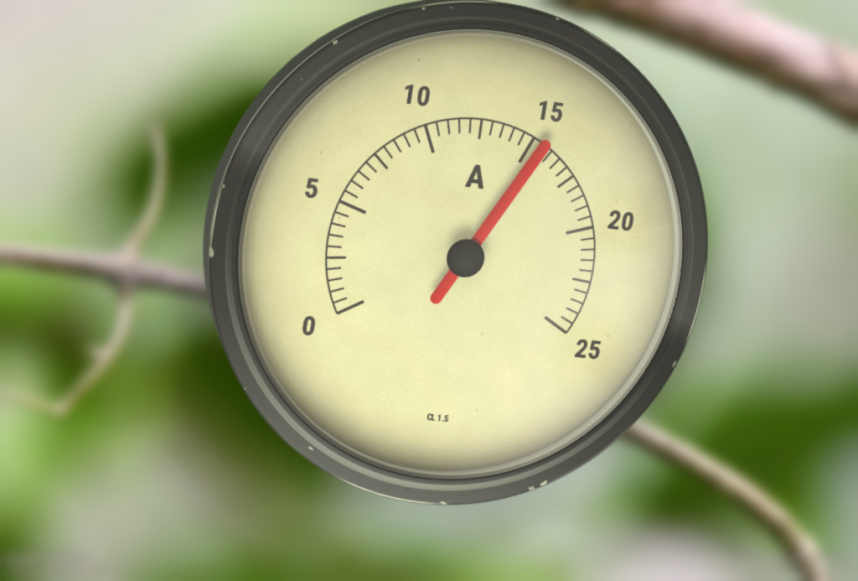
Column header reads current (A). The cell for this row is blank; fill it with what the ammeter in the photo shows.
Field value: 15.5 A
